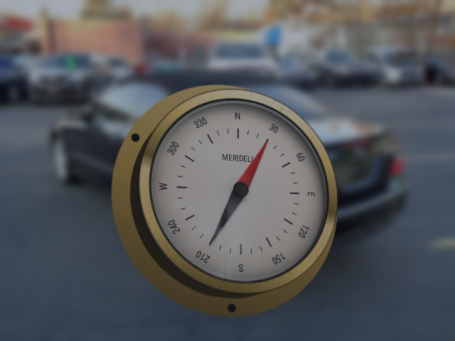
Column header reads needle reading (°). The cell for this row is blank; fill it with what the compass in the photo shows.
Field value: 30 °
